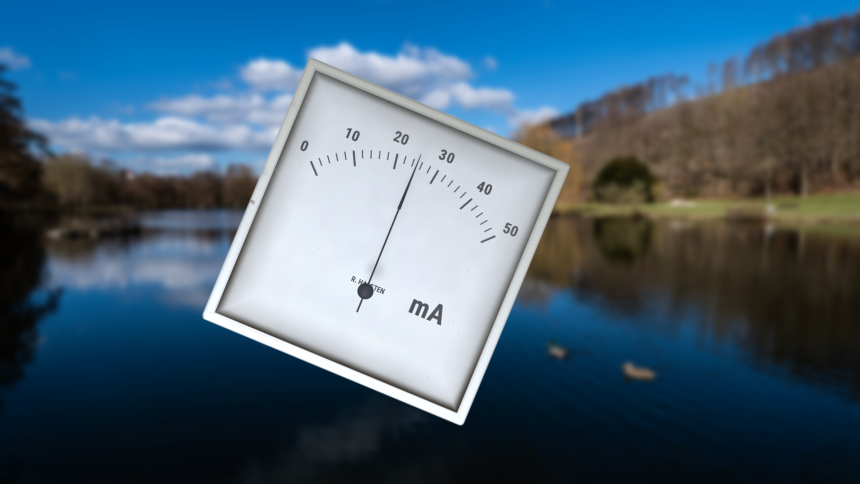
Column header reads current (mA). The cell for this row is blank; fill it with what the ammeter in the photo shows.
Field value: 25 mA
